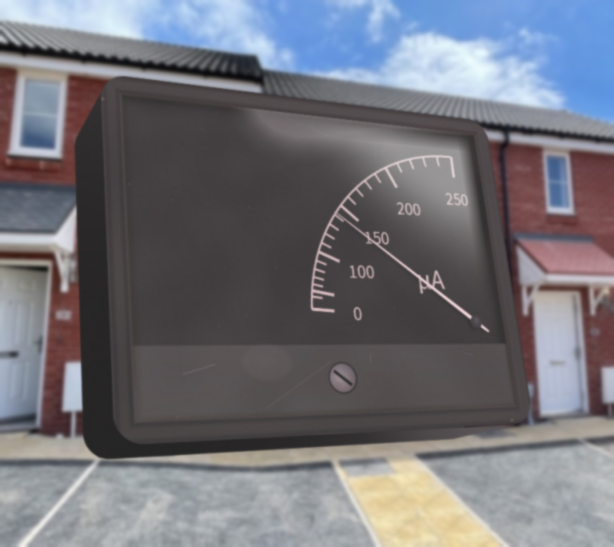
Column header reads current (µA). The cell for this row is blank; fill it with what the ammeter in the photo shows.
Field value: 140 µA
